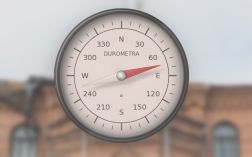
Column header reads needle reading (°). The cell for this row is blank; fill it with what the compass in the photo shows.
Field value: 75 °
